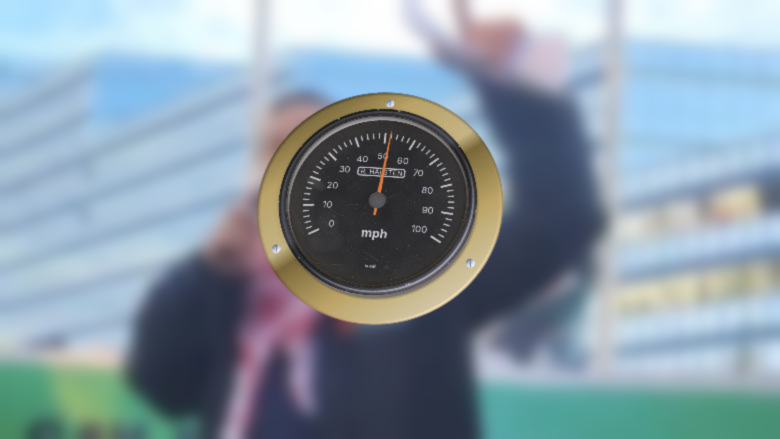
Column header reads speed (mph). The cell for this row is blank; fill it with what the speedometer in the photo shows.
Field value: 52 mph
